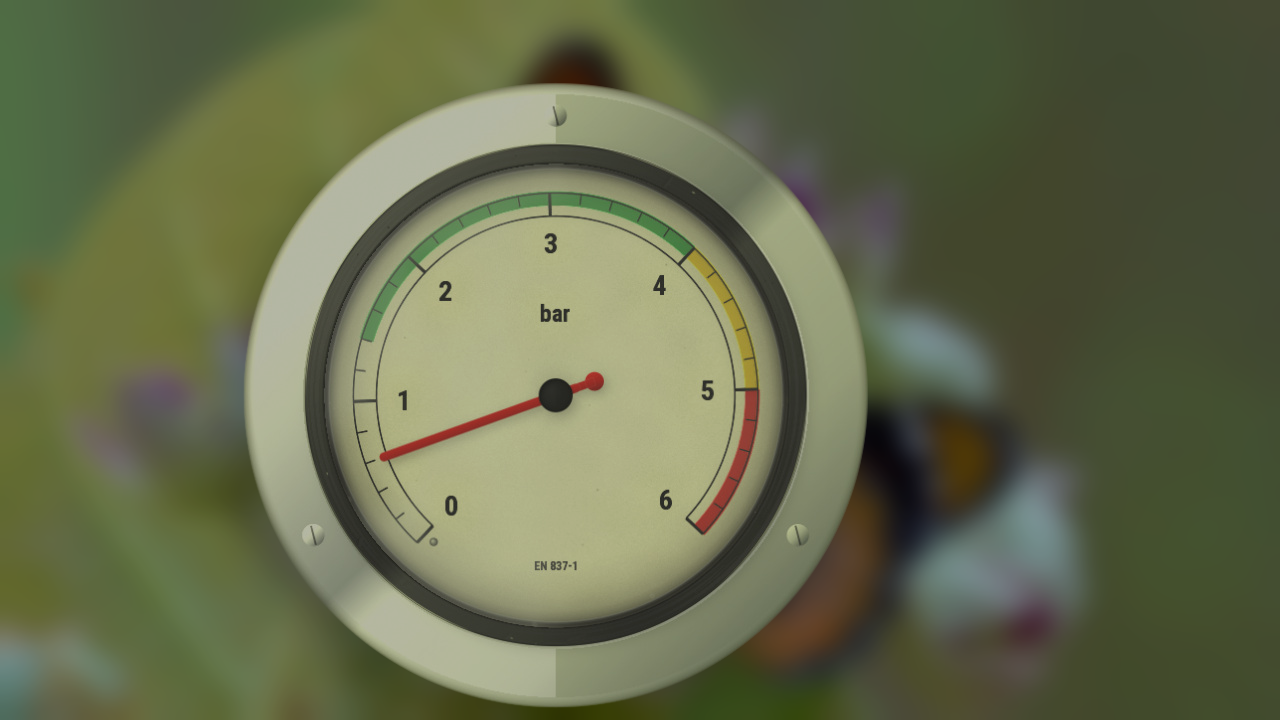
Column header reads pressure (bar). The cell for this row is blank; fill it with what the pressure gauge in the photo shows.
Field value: 0.6 bar
